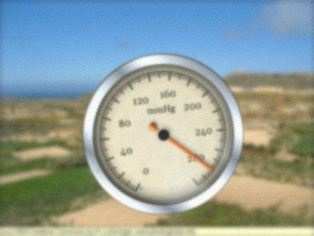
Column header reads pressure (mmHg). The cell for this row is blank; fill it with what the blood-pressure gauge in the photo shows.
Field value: 280 mmHg
